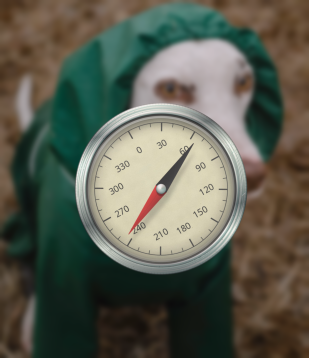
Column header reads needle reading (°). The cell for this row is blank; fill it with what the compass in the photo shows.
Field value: 245 °
